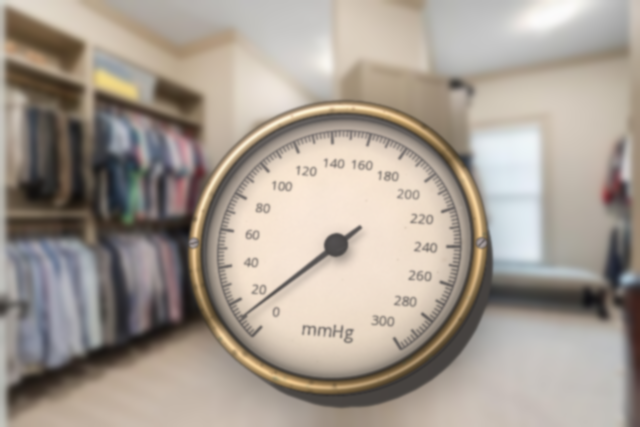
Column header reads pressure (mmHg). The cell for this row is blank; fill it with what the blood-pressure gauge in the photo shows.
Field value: 10 mmHg
